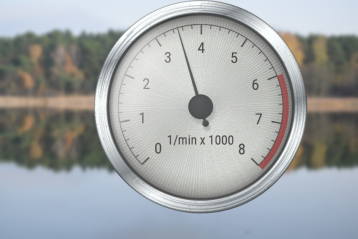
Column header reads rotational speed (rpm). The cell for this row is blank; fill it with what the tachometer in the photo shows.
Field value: 3500 rpm
